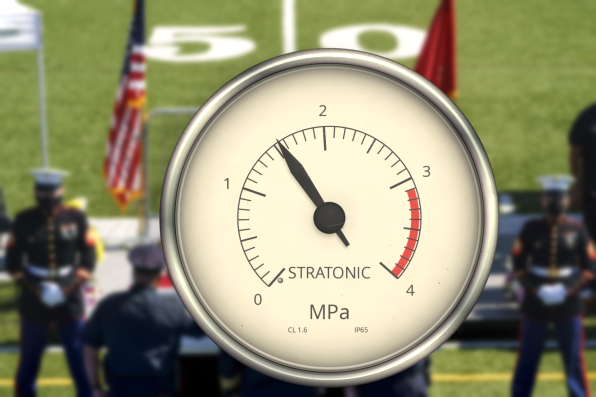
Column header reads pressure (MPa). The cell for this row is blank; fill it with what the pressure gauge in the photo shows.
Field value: 1.55 MPa
